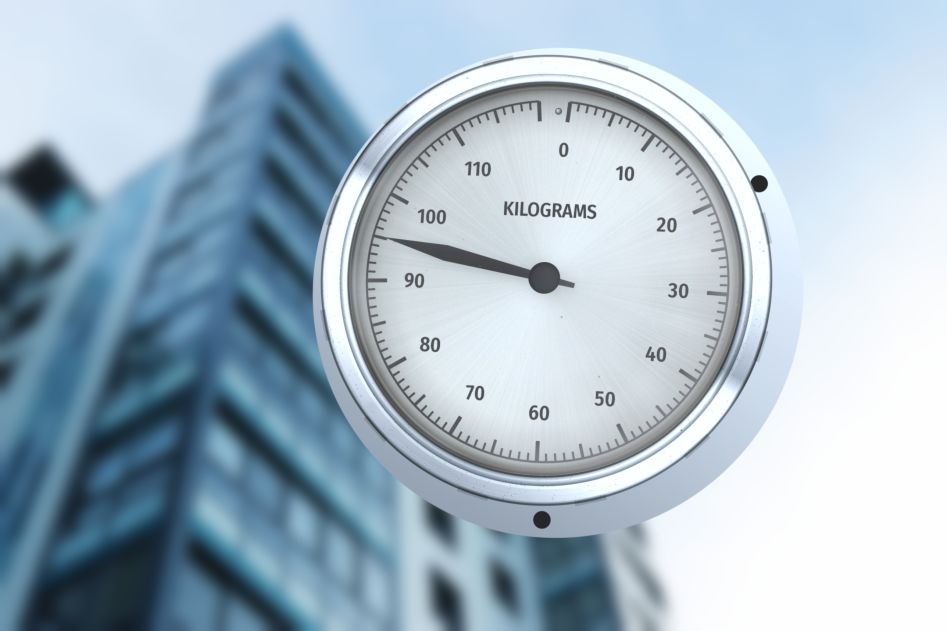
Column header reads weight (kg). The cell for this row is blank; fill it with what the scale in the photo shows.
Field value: 95 kg
